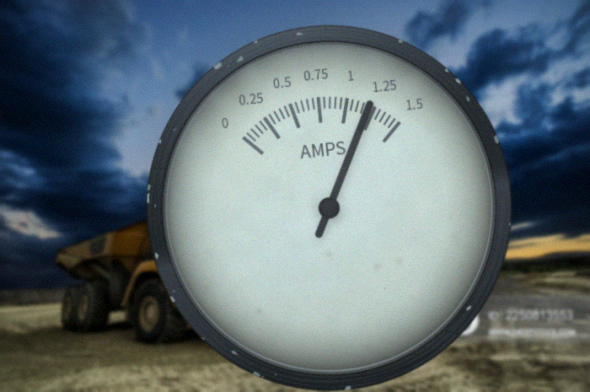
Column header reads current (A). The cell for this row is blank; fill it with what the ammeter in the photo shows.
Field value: 1.2 A
